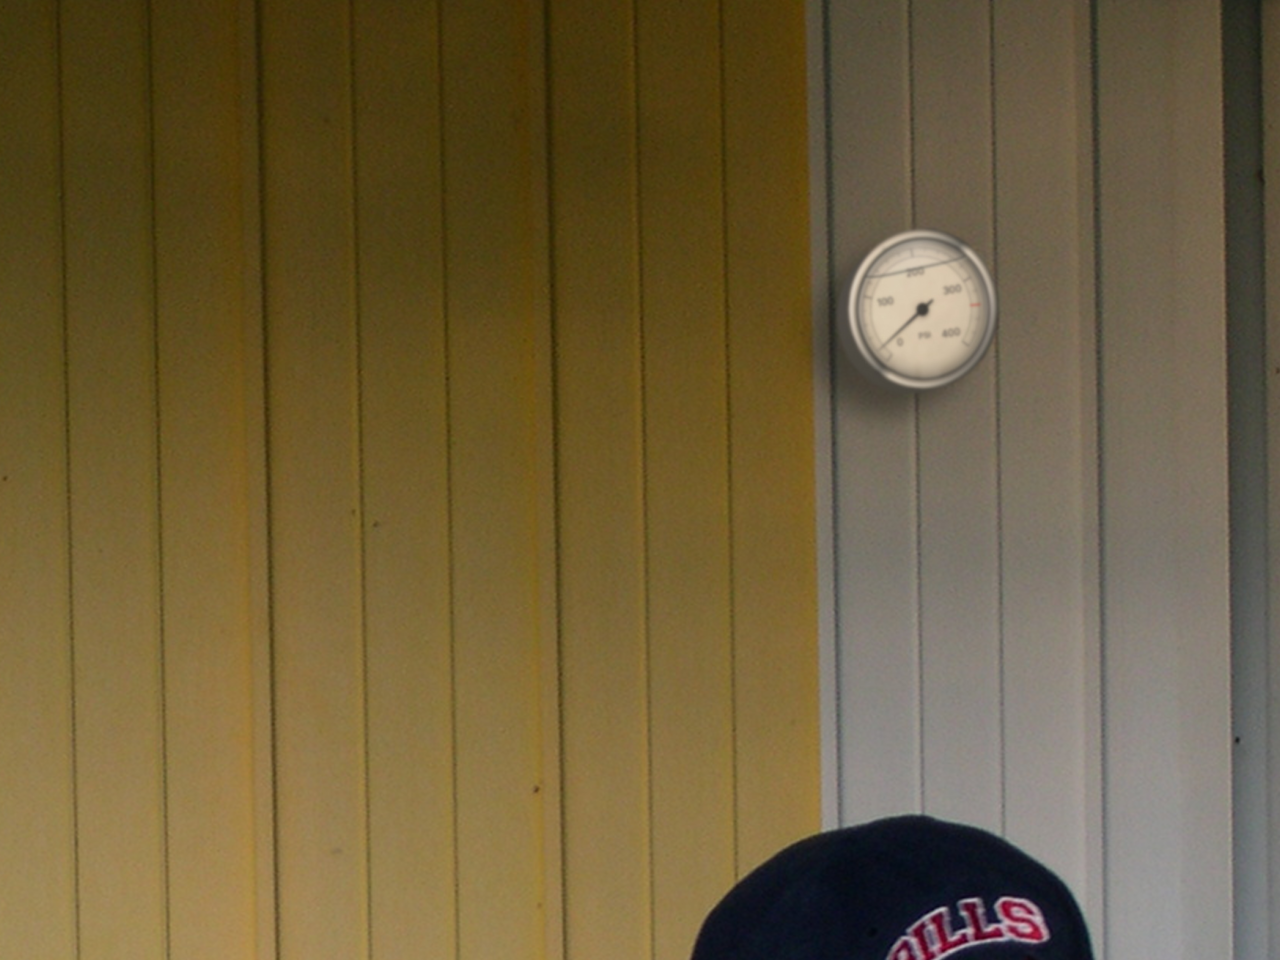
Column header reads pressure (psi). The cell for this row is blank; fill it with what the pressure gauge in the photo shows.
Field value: 20 psi
